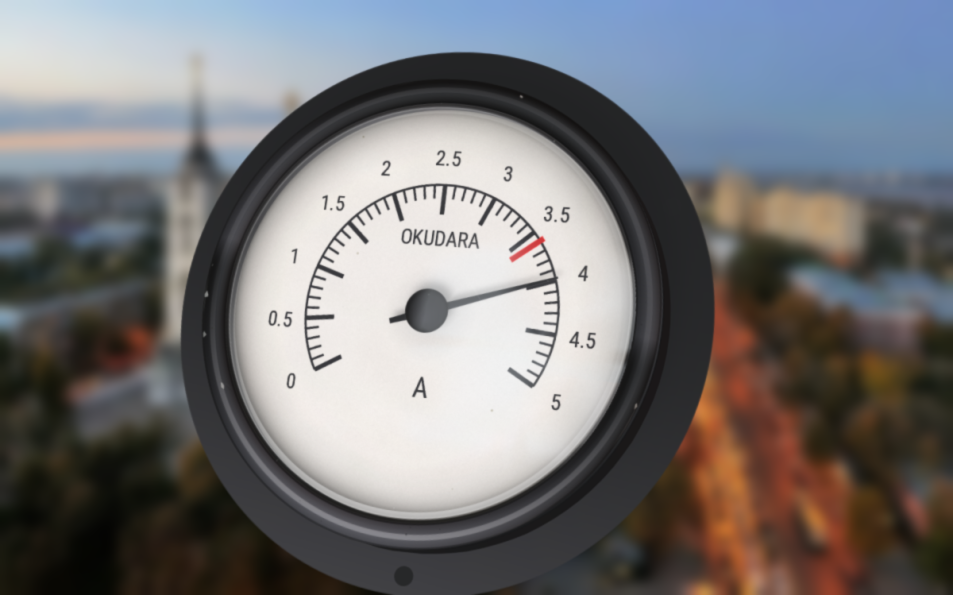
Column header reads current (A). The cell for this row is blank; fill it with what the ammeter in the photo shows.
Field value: 4 A
